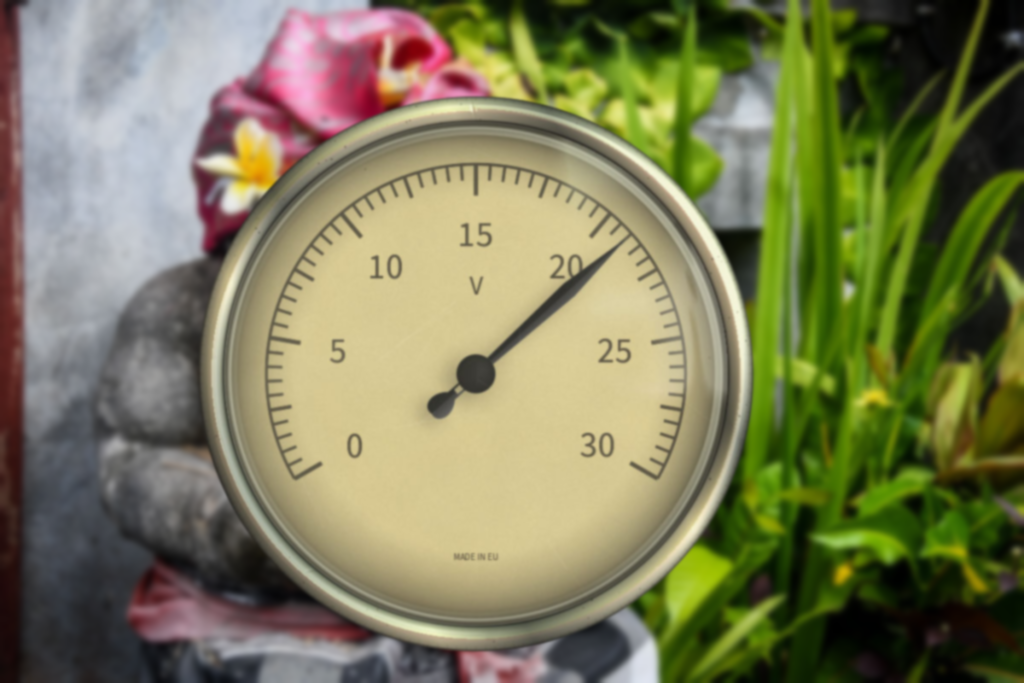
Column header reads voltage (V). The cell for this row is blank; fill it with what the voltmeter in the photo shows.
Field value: 21 V
